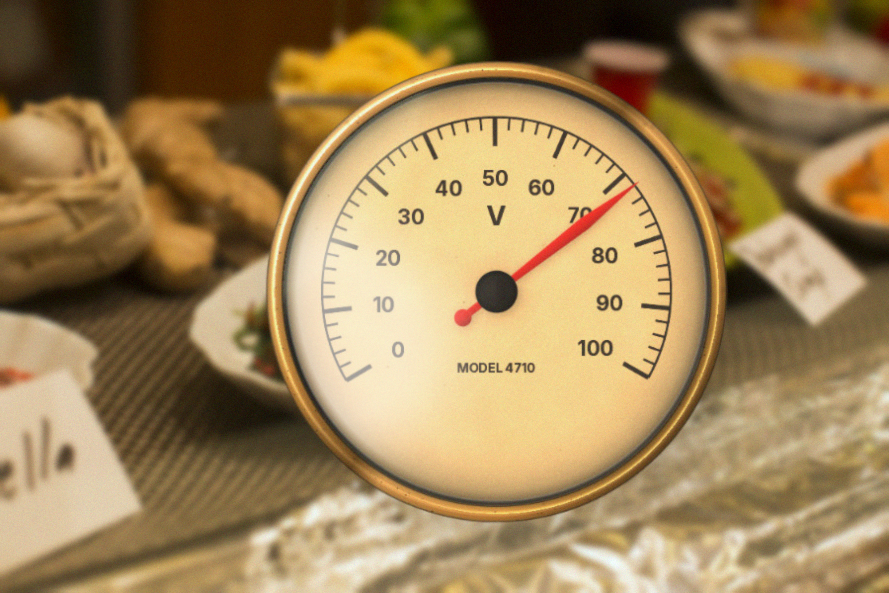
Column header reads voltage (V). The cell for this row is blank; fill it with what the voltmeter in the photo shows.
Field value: 72 V
